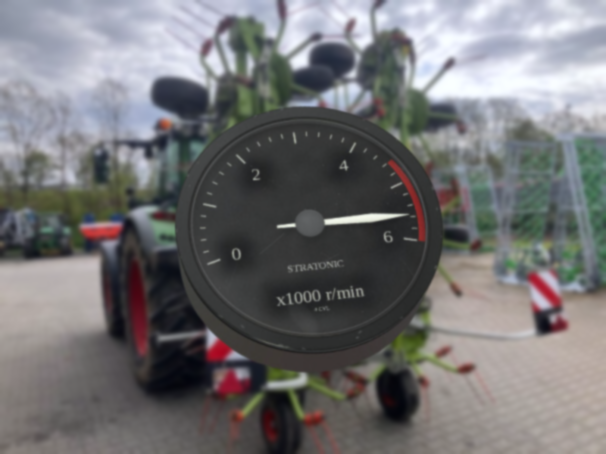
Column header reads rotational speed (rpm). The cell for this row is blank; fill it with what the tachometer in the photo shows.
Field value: 5600 rpm
